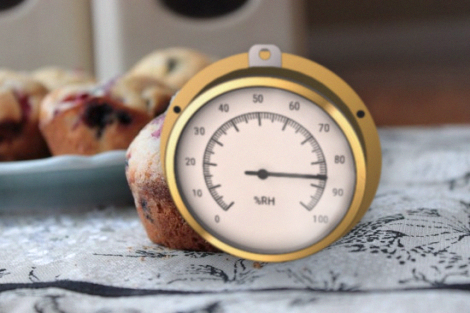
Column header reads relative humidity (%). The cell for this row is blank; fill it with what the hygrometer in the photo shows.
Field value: 85 %
